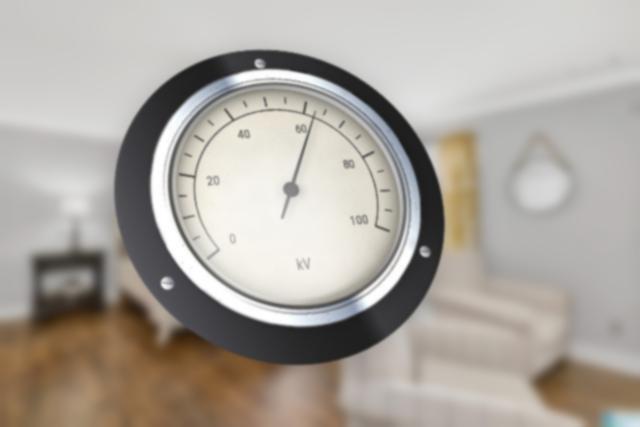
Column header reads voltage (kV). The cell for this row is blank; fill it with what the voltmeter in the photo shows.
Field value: 62.5 kV
